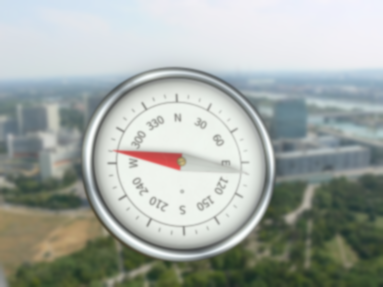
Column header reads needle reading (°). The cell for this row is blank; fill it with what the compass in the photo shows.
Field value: 280 °
